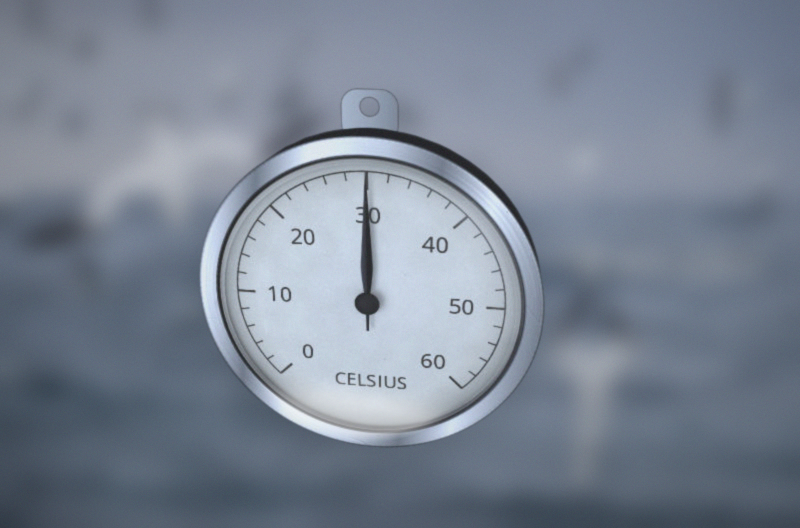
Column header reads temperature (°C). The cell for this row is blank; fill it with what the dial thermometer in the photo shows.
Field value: 30 °C
